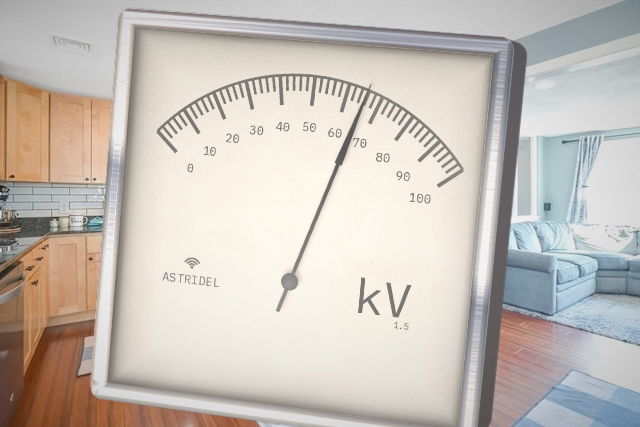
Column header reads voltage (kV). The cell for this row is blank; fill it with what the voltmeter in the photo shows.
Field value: 66 kV
